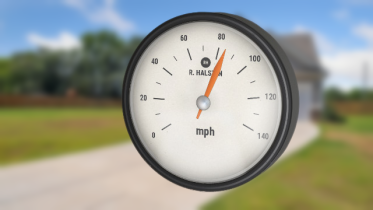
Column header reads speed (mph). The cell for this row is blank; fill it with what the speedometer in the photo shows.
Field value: 85 mph
